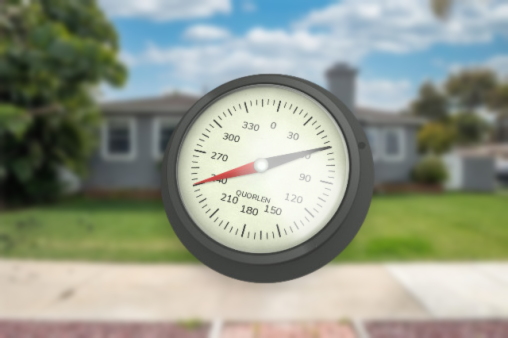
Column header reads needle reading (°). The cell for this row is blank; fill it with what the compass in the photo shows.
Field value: 240 °
